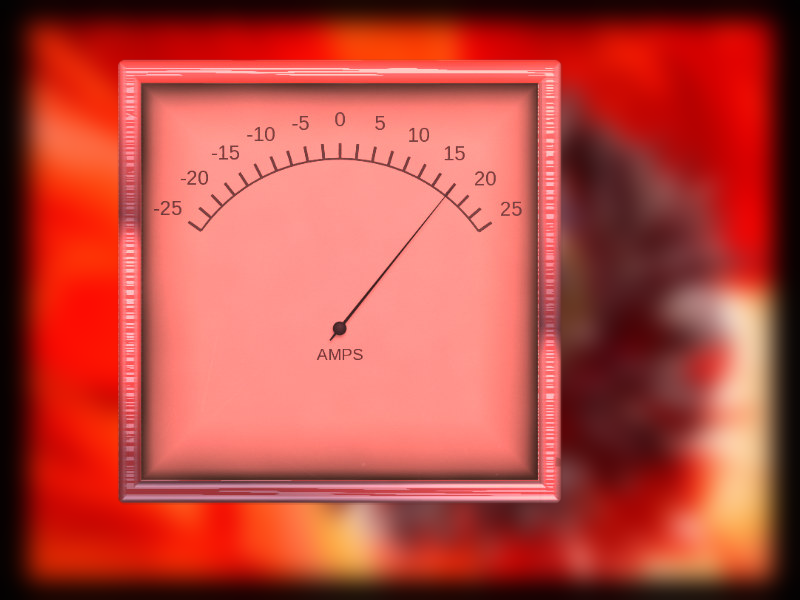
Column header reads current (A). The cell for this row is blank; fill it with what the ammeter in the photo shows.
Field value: 17.5 A
